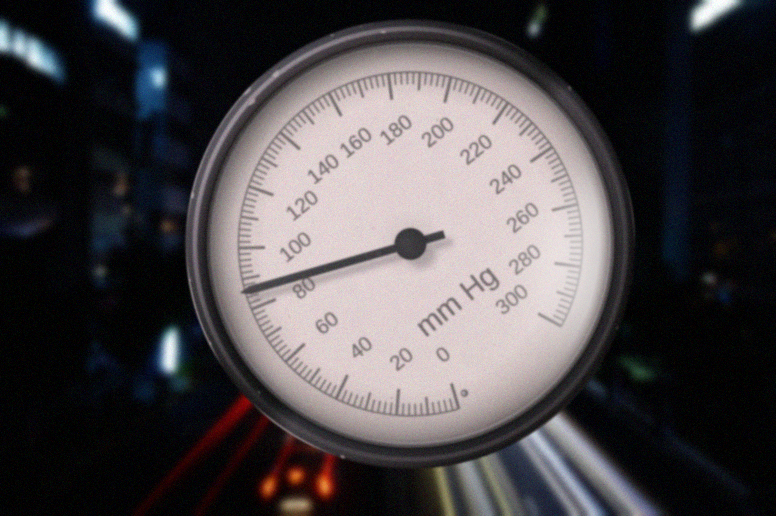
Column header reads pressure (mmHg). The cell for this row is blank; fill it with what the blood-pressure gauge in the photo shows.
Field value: 86 mmHg
